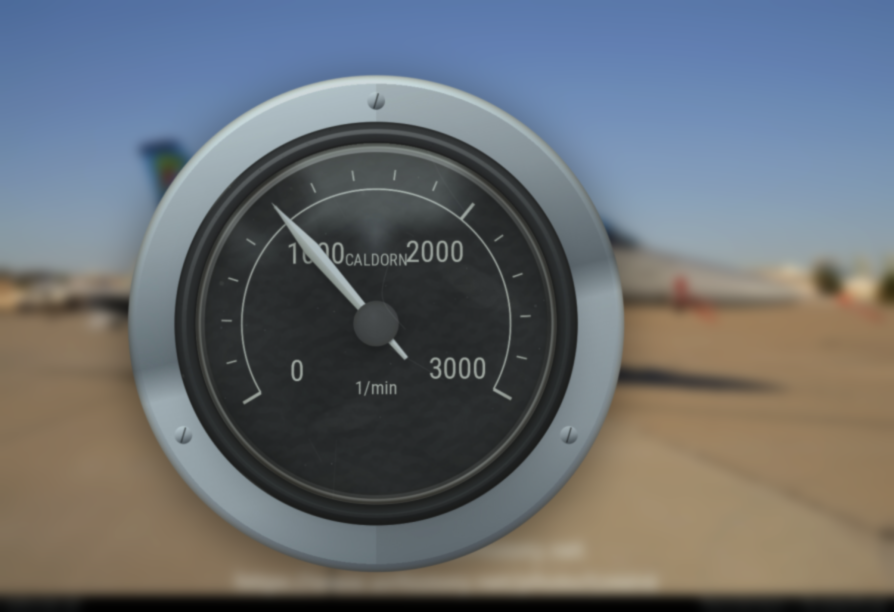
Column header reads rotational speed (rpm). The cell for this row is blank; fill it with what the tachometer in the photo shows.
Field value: 1000 rpm
